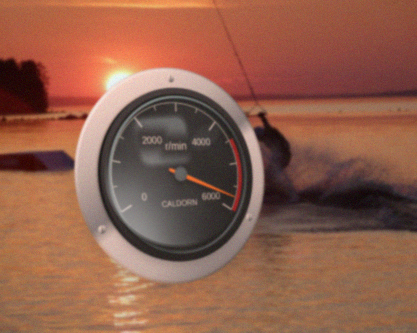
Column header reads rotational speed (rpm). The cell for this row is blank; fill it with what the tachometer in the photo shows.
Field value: 5750 rpm
